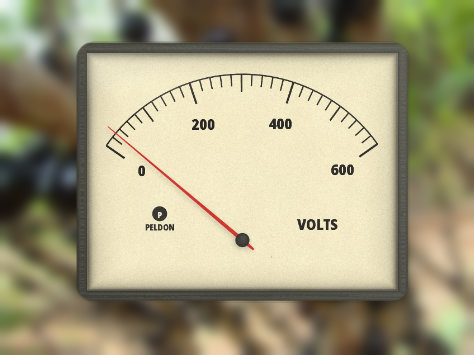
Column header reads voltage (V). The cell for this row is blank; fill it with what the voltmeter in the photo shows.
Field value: 30 V
